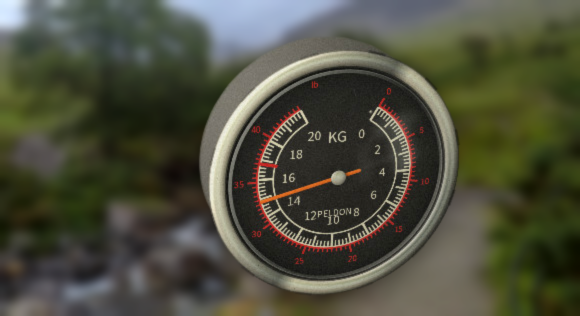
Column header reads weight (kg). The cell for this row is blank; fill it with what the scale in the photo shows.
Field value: 15 kg
